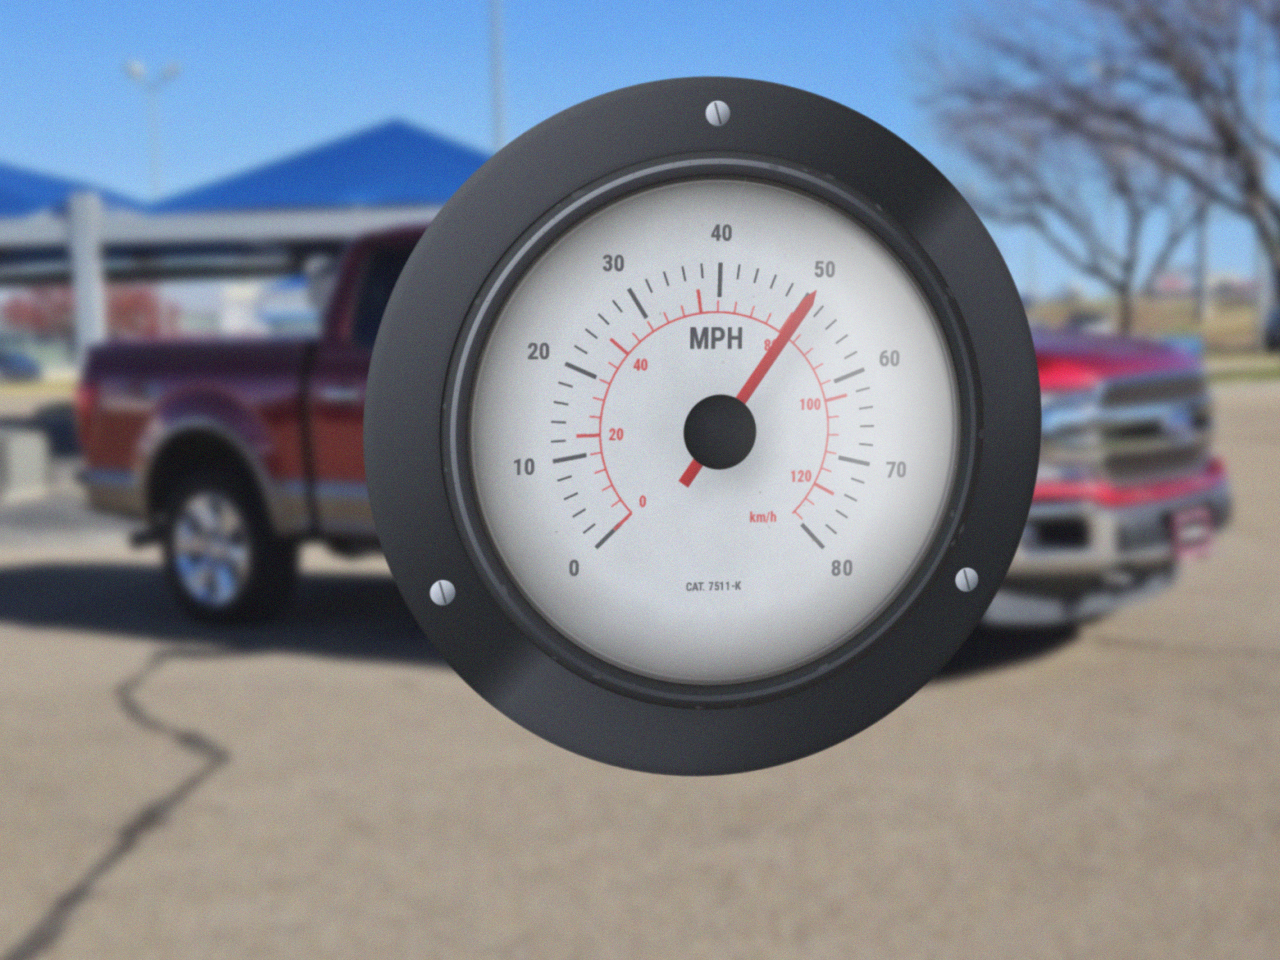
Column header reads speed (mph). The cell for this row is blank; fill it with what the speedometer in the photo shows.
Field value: 50 mph
